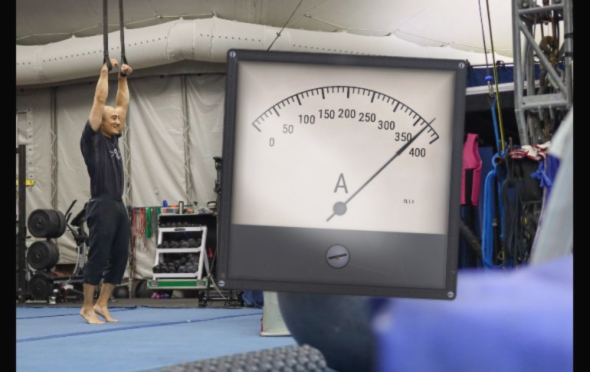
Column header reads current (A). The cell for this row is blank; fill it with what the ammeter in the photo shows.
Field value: 370 A
